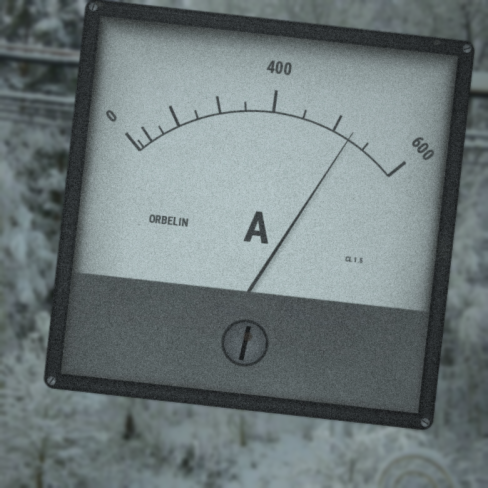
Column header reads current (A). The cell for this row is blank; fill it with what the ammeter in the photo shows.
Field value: 525 A
